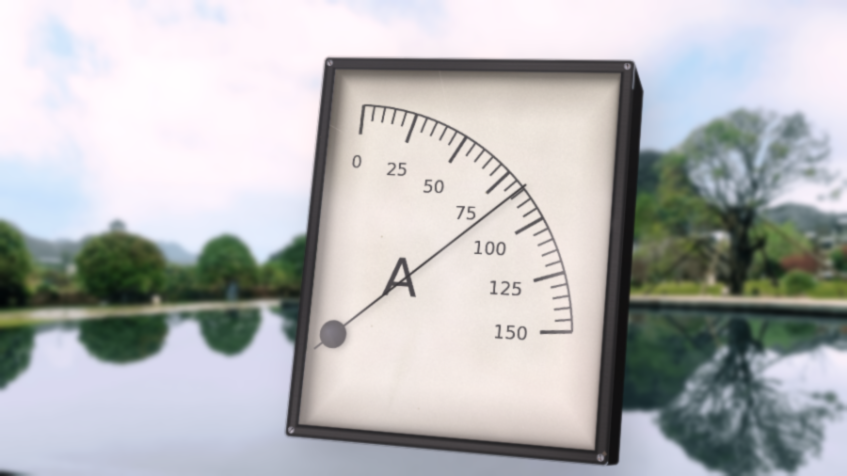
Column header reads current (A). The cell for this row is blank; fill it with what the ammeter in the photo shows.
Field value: 85 A
